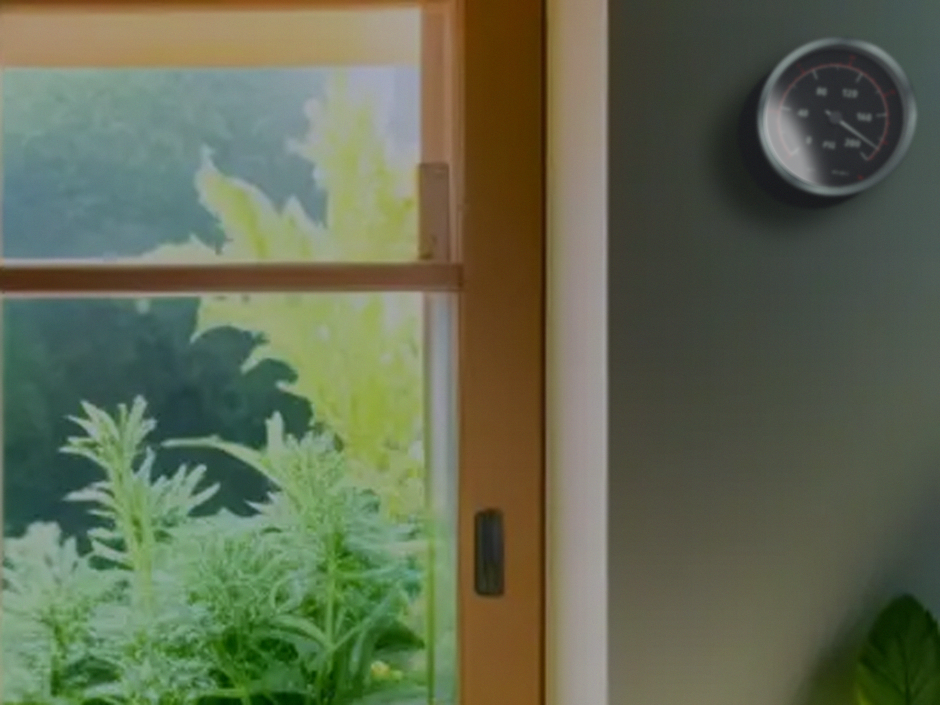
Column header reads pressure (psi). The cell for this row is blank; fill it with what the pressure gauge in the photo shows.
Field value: 190 psi
